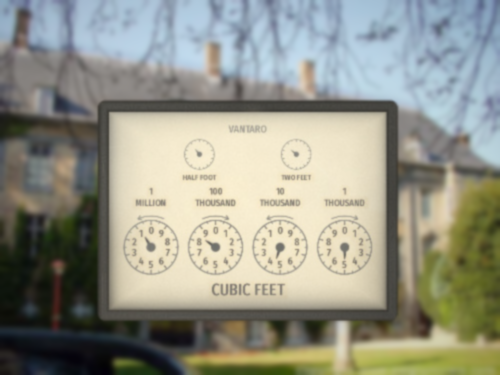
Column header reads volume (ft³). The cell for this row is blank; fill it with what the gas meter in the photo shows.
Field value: 84500 ft³
